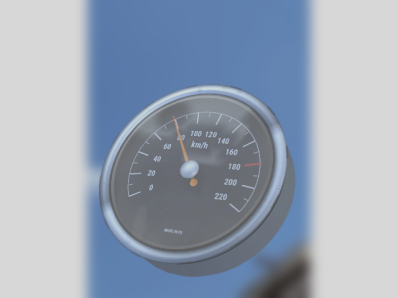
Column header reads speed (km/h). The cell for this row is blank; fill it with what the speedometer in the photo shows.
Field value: 80 km/h
